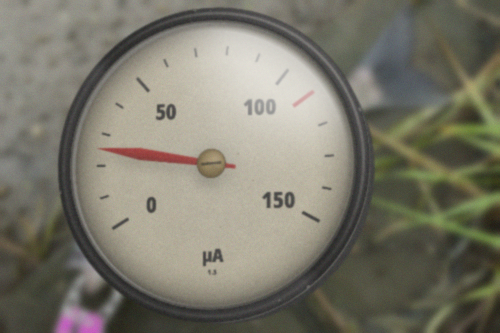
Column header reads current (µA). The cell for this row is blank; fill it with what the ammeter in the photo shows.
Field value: 25 µA
